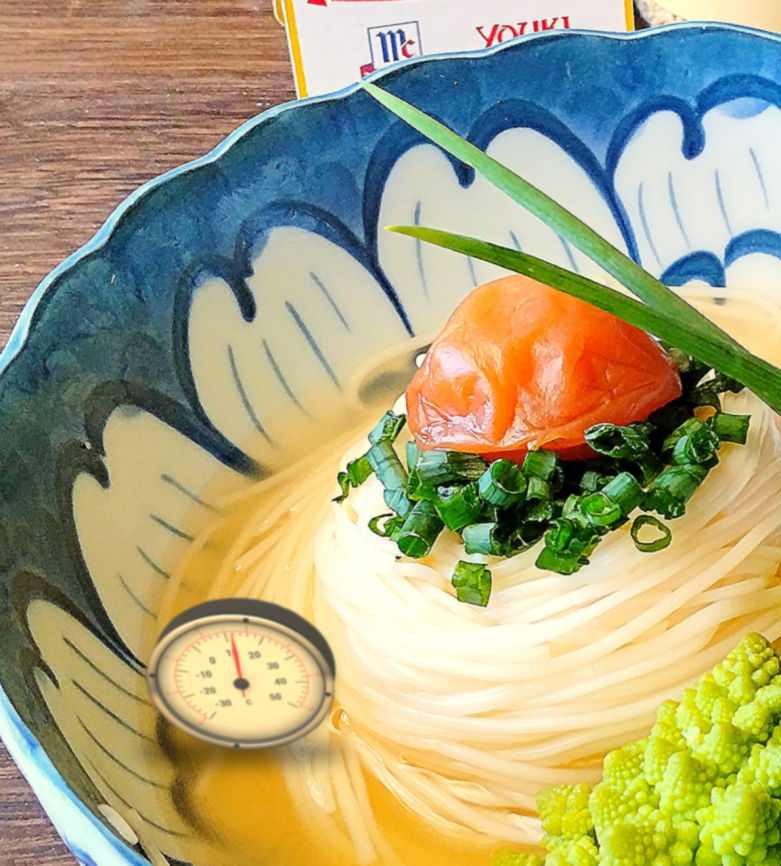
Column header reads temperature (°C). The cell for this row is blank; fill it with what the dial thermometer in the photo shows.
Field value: 12 °C
